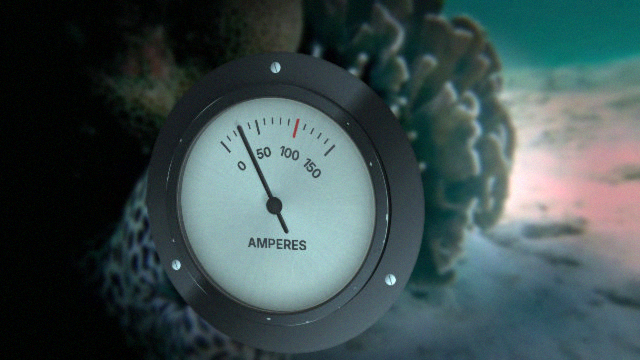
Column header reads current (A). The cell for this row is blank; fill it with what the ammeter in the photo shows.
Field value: 30 A
